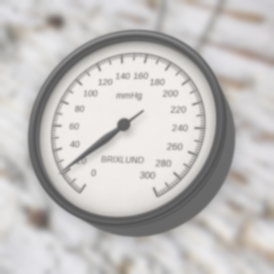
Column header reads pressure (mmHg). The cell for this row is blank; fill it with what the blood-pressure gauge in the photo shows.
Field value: 20 mmHg
